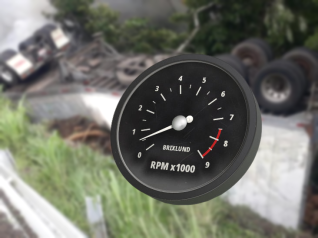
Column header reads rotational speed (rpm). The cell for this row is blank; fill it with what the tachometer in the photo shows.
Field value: 500 rpm
